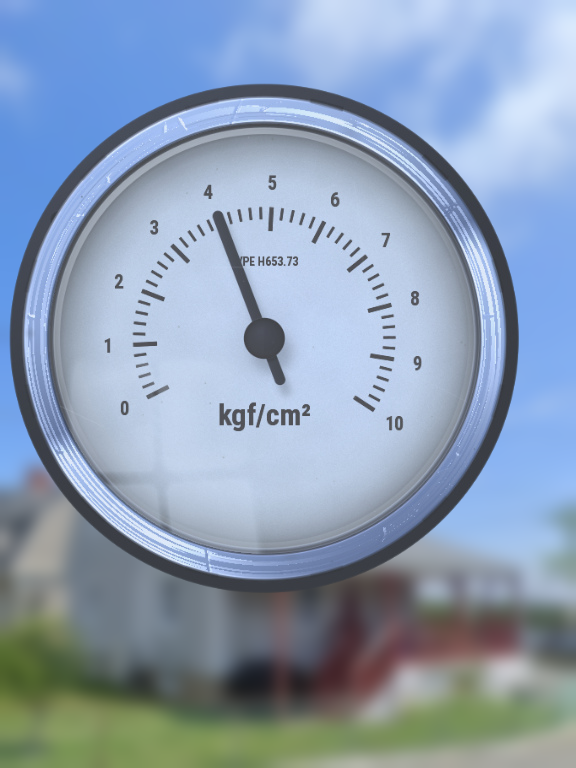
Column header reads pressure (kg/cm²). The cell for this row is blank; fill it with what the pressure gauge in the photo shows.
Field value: 4 kg/cm²
